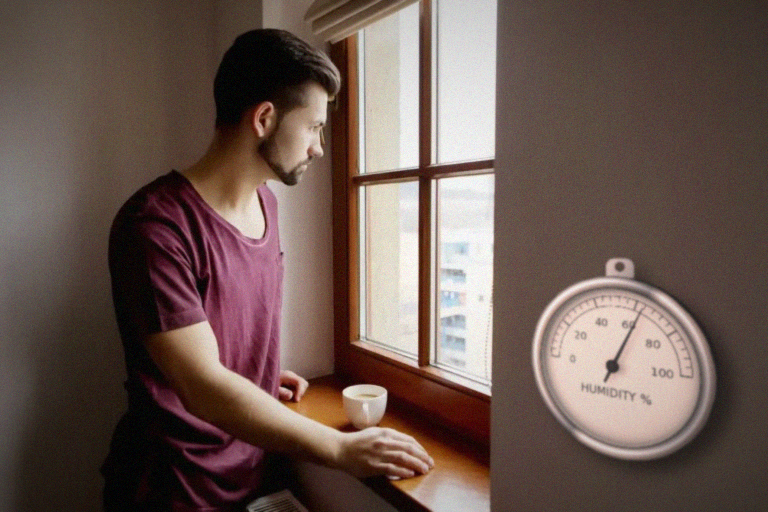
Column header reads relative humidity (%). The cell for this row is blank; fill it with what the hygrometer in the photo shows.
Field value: 64 %
